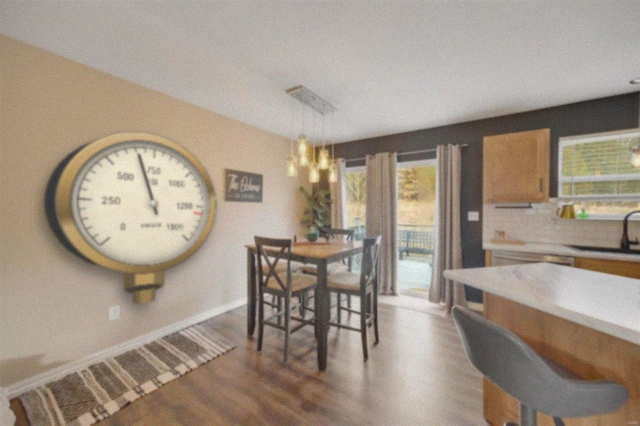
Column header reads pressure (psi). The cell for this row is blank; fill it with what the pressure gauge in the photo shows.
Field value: 650 psi
